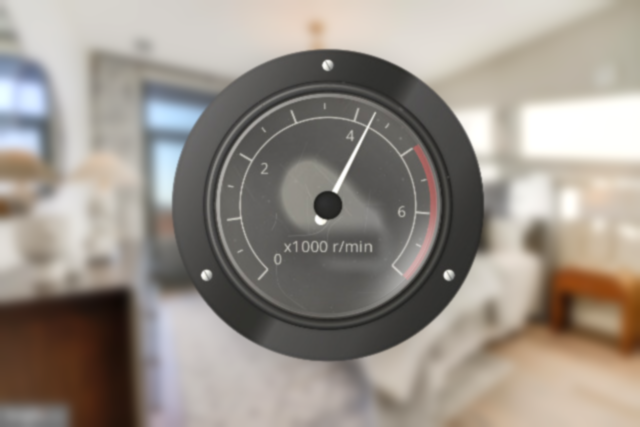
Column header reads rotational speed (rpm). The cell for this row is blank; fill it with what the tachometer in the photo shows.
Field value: 4250 rpm
